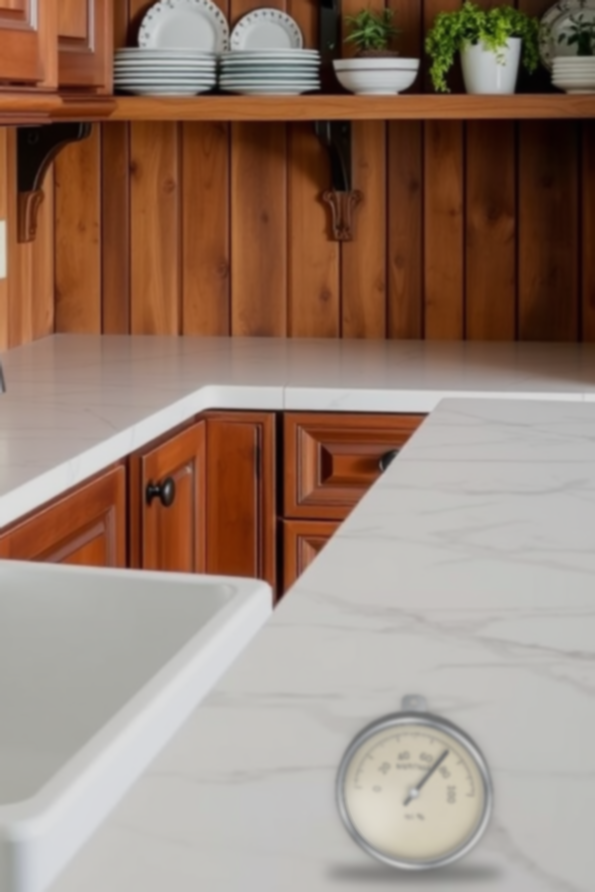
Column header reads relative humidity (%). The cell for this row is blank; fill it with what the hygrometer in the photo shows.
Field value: 70 %
